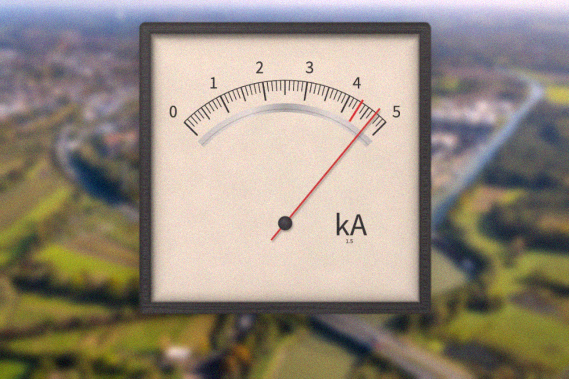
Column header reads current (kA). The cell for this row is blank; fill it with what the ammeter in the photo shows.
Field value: 4.7 kA
